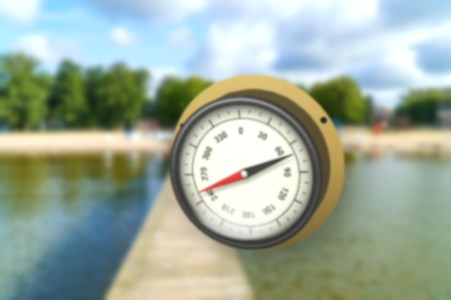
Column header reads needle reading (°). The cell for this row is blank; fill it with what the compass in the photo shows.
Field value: 250 °
